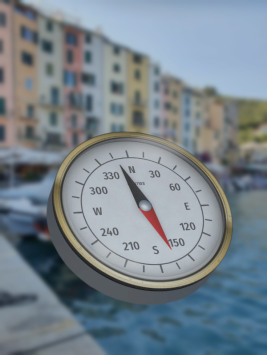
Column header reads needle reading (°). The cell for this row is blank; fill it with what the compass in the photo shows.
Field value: 165 °
